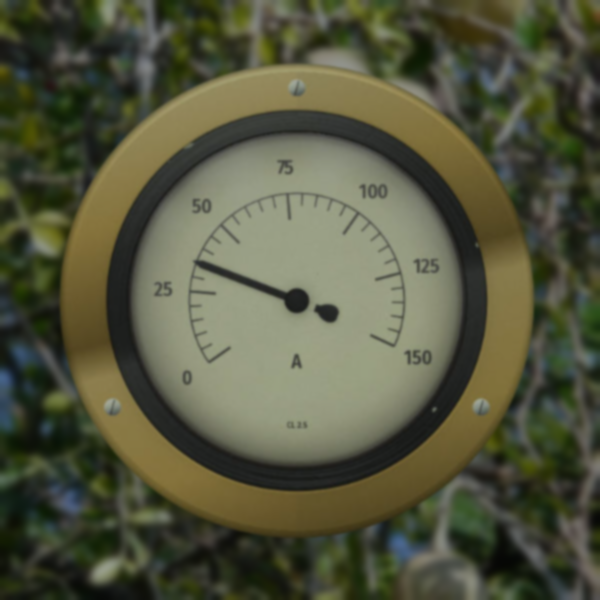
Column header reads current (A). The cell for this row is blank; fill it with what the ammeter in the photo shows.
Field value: 35 A
